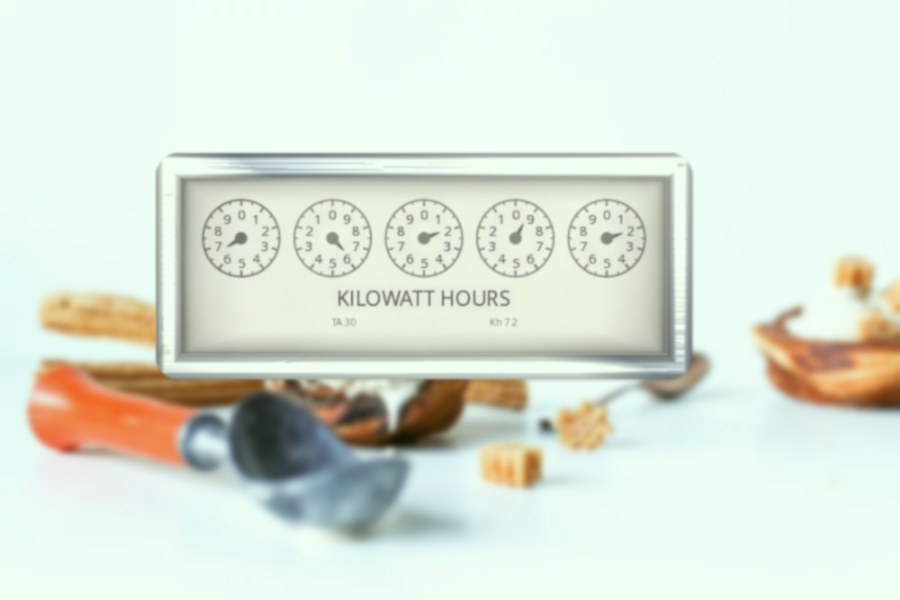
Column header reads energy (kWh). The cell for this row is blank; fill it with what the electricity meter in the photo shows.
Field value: 66192 kWh
